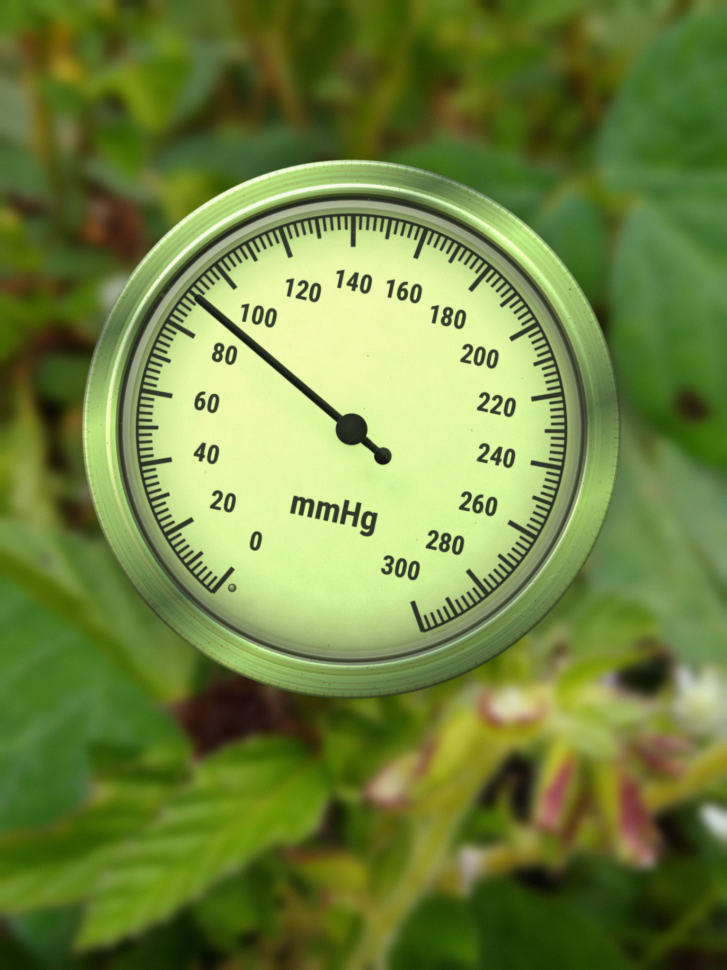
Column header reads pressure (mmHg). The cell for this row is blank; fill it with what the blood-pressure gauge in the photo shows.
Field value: 90 mmHg
